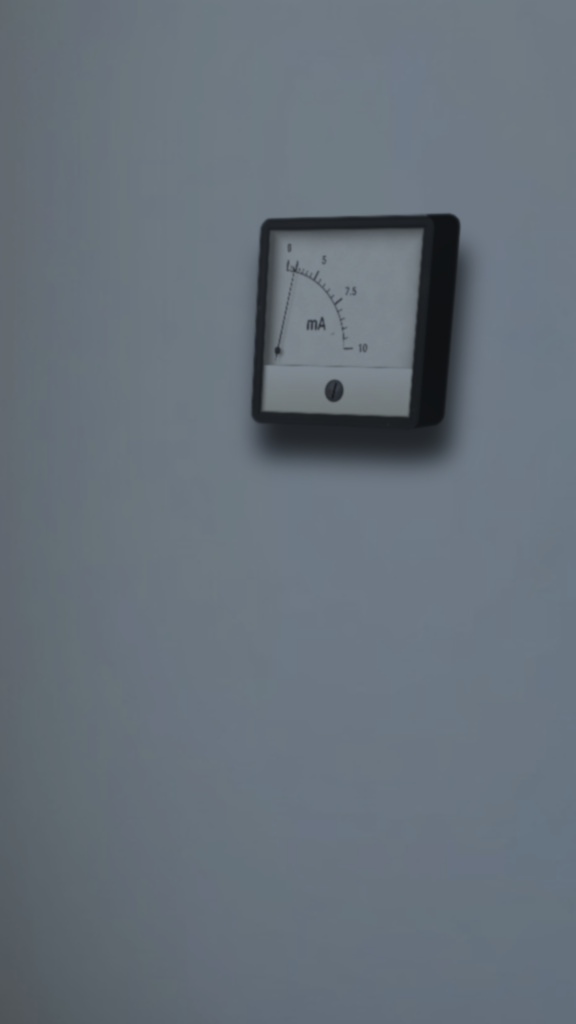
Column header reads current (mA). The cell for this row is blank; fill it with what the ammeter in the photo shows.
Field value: 2.5 mA
